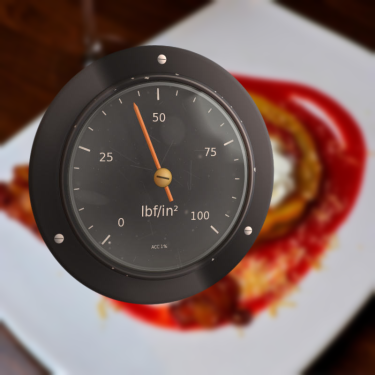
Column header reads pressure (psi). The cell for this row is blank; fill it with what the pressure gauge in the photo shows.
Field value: 42.5 psi
